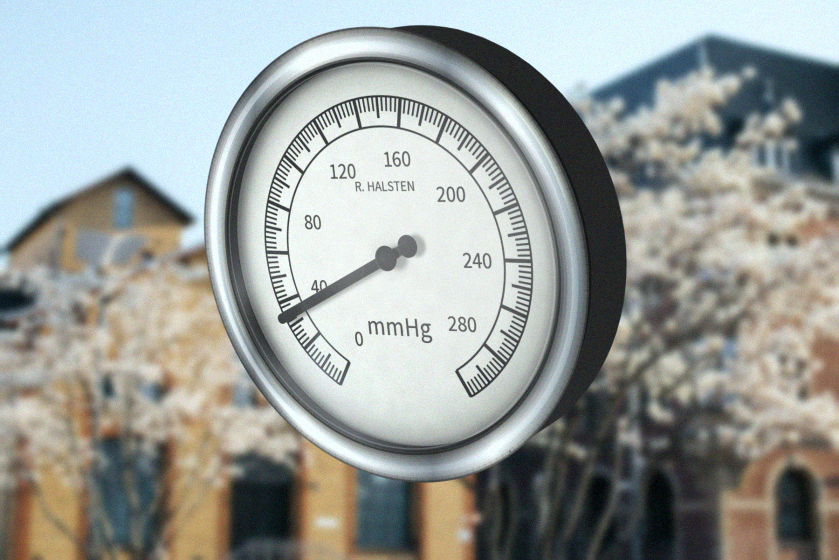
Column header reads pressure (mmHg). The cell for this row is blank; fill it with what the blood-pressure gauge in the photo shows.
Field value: 34 mmHg
